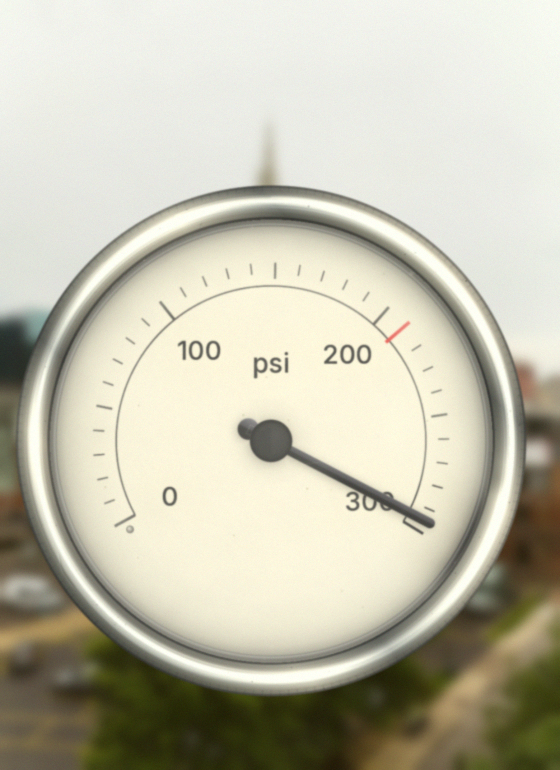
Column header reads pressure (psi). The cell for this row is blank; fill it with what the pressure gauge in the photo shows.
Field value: 295 psi
